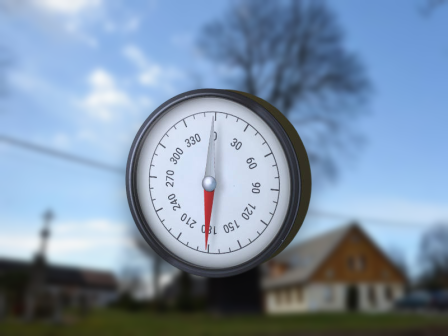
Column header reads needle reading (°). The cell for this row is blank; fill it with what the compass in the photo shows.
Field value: 180 °
